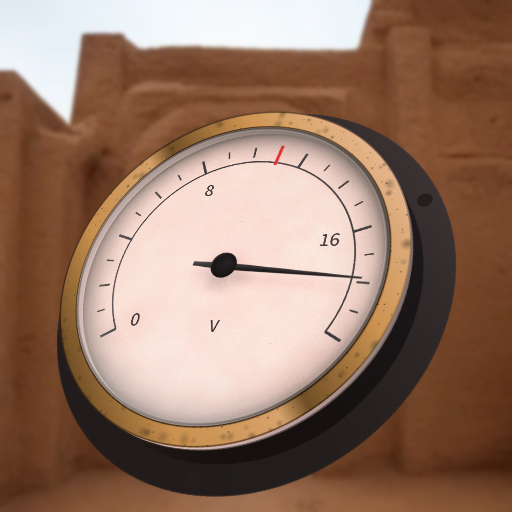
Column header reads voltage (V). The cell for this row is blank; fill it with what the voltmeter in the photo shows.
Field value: 18 V
